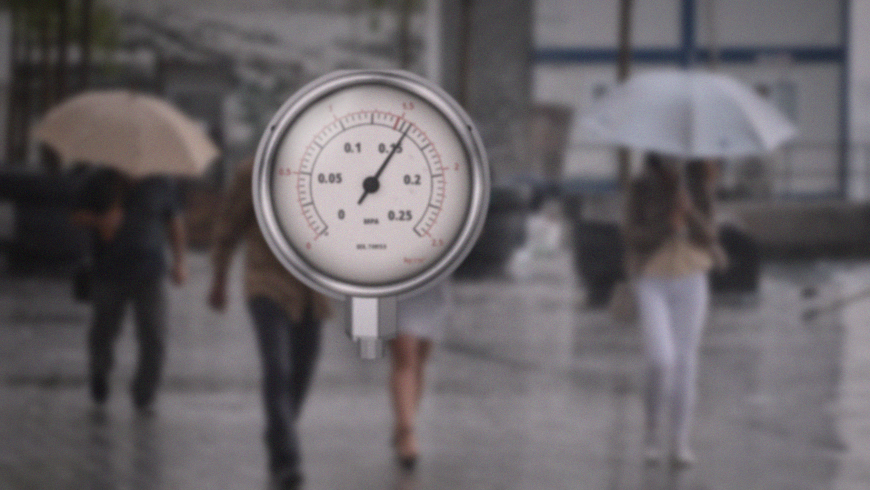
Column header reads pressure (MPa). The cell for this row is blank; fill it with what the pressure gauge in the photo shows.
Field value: 0.155 MPa
